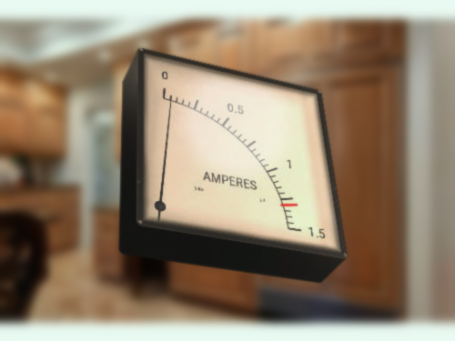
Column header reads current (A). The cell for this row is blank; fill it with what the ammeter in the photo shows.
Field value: 0.05 A
